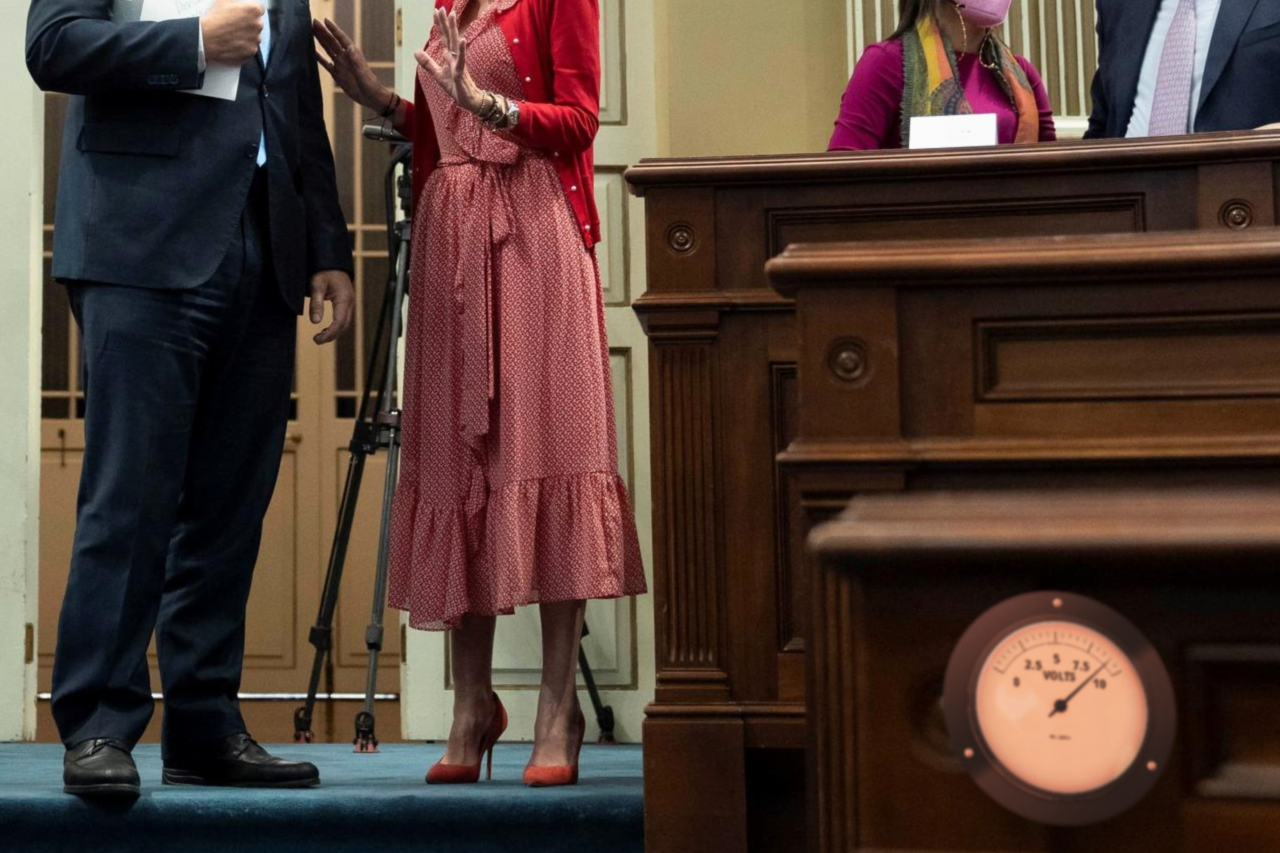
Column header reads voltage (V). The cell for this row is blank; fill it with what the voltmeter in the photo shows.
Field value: 9 V
